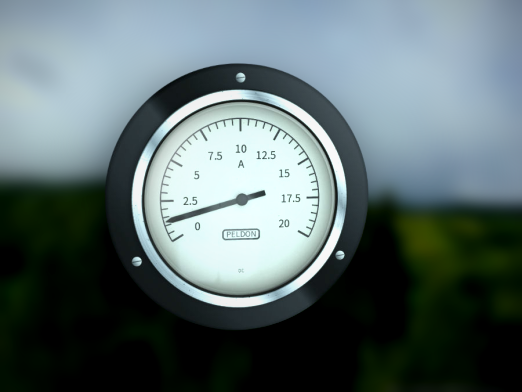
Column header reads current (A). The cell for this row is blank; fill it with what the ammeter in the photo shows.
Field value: 1.25 A
